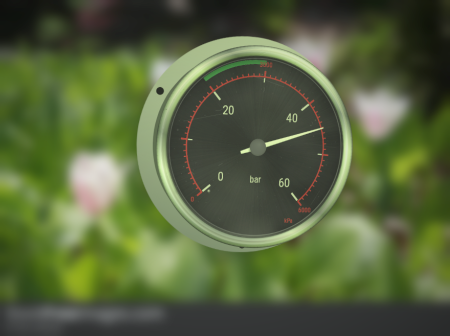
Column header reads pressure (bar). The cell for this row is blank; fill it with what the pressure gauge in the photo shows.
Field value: 45 bar
